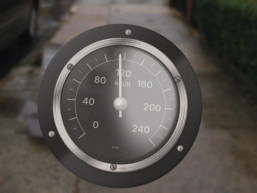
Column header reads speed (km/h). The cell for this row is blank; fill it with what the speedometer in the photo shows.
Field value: 115 km/h
